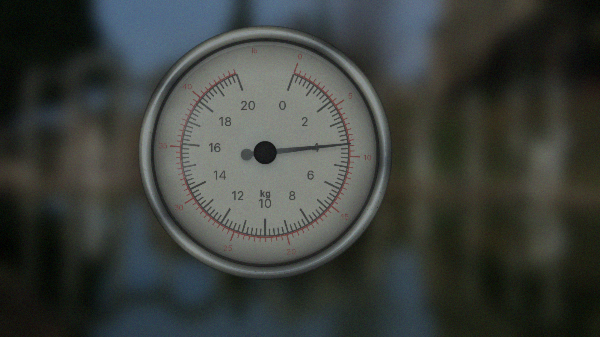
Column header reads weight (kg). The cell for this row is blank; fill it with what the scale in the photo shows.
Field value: 4 kg
